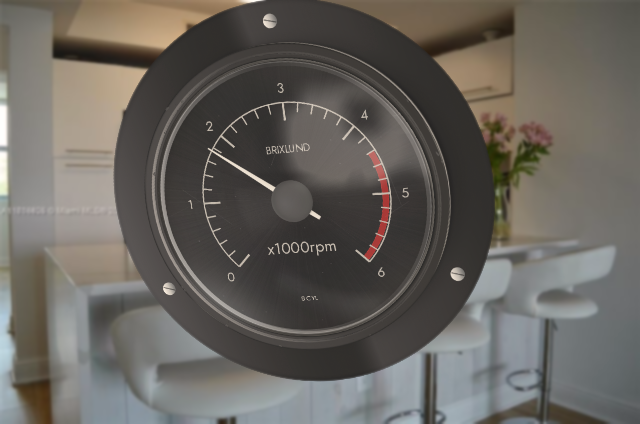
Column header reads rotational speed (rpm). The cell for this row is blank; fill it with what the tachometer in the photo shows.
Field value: 1800 rpm
